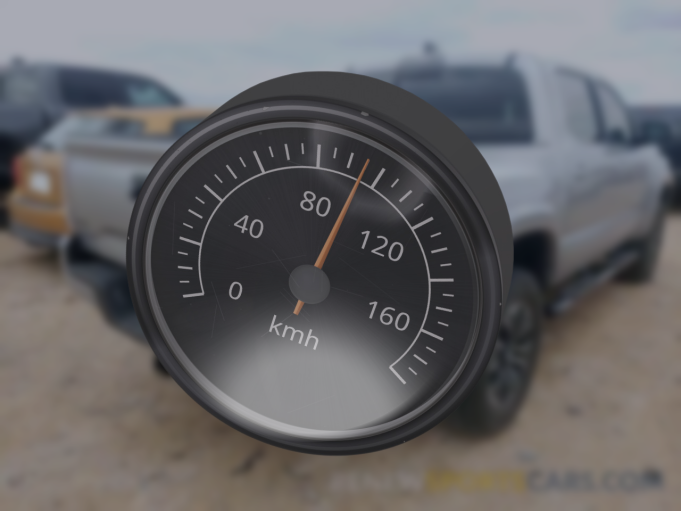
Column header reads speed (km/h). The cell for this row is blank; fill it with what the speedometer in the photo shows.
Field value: 95 km/h
